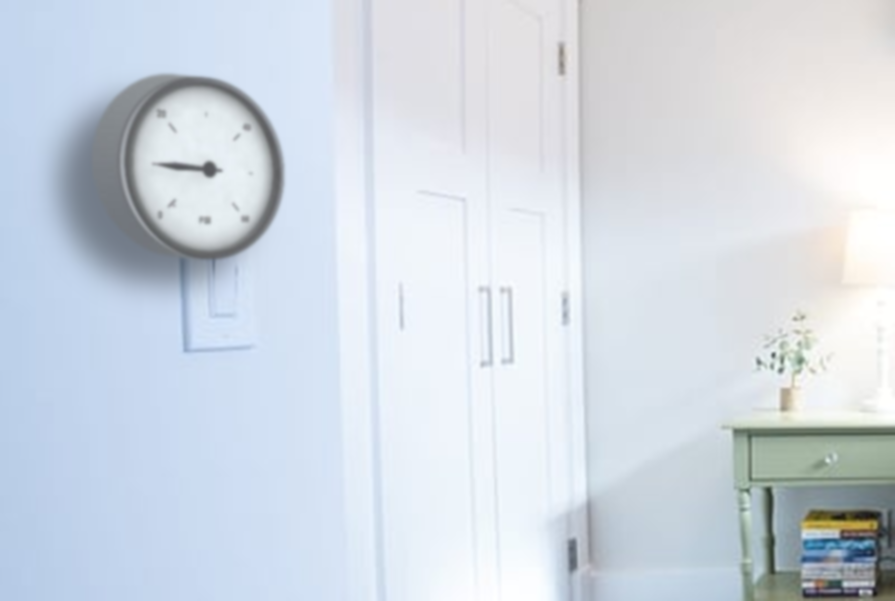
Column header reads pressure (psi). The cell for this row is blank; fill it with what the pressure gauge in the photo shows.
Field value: 10 psi
